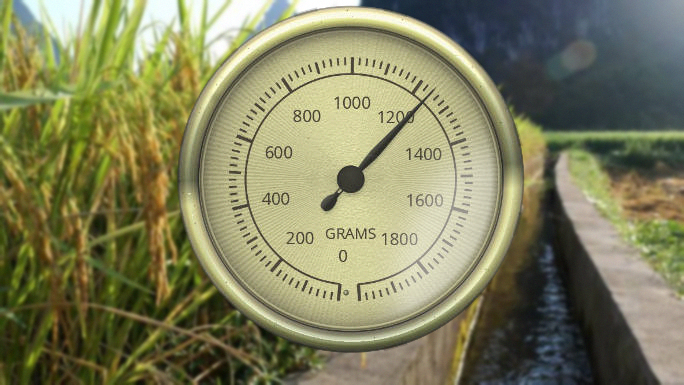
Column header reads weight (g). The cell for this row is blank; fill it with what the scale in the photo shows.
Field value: 1240 g
